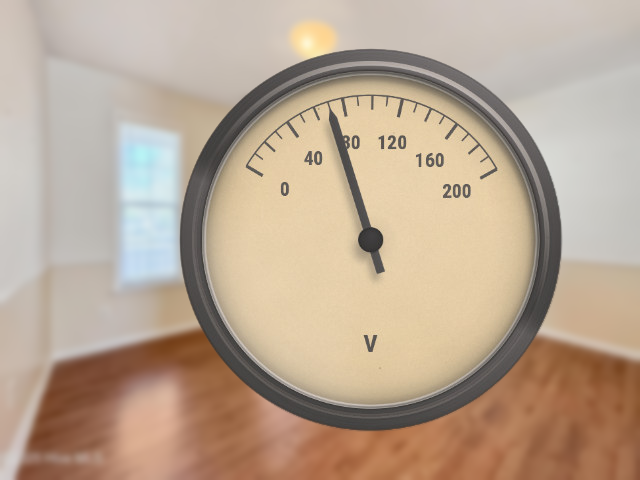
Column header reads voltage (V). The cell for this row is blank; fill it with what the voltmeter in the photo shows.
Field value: 70 V
